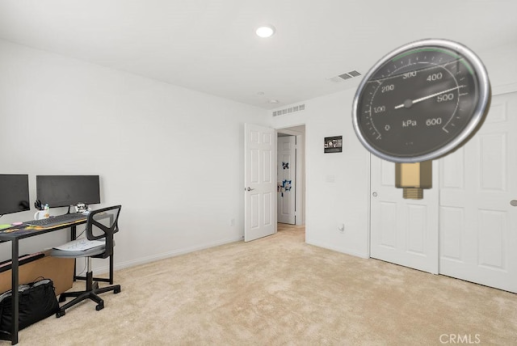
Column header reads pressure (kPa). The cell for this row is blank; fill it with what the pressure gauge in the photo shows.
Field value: 480 kPa
